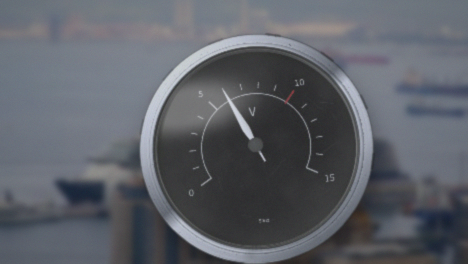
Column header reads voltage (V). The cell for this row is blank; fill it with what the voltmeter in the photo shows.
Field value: 6 V
